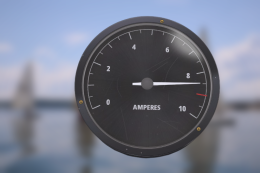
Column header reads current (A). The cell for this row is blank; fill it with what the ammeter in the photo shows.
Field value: 8.5 A
